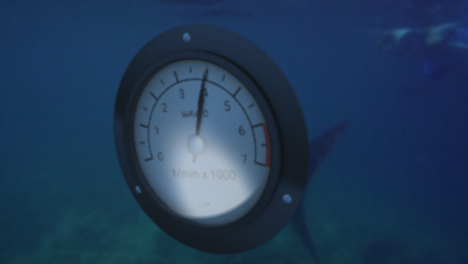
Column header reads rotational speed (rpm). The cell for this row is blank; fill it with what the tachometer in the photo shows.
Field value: 4000 rpm
